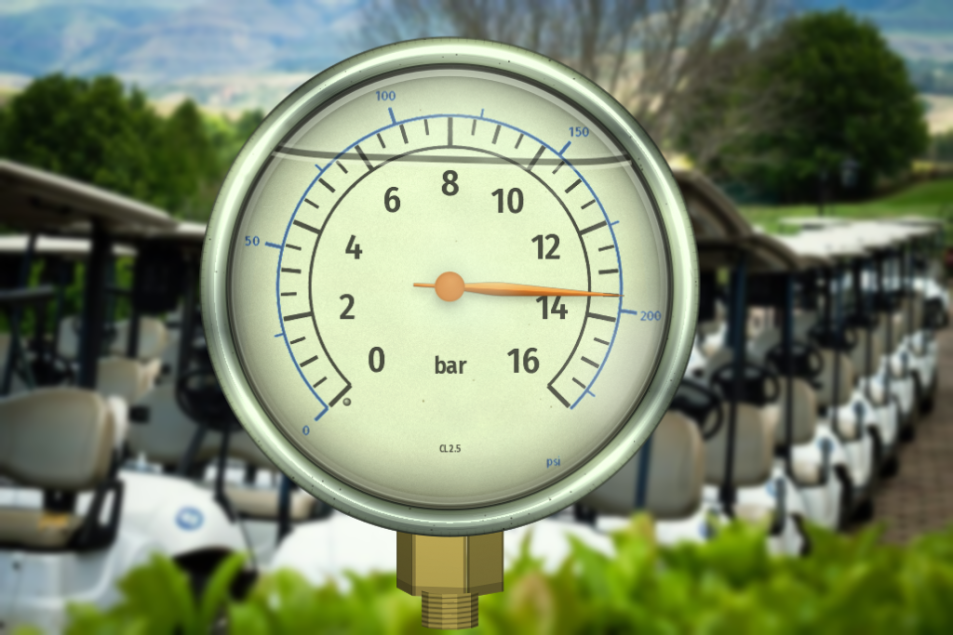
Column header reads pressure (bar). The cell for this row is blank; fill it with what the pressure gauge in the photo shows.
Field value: 13.5 bar
